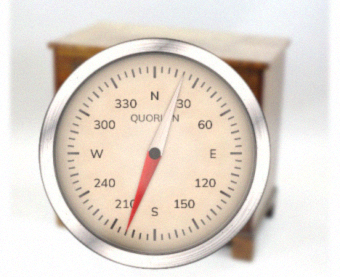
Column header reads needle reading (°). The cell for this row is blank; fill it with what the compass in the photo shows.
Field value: 200 °
